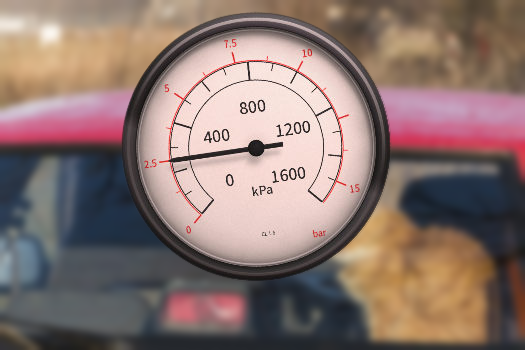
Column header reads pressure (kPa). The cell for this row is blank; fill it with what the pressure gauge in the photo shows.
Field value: 250 kPa
